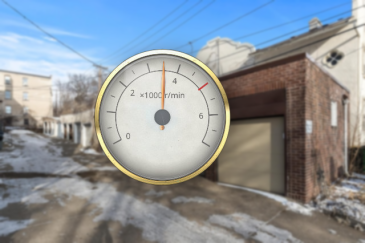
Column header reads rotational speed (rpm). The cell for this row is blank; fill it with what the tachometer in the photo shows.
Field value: 3500 rpm
